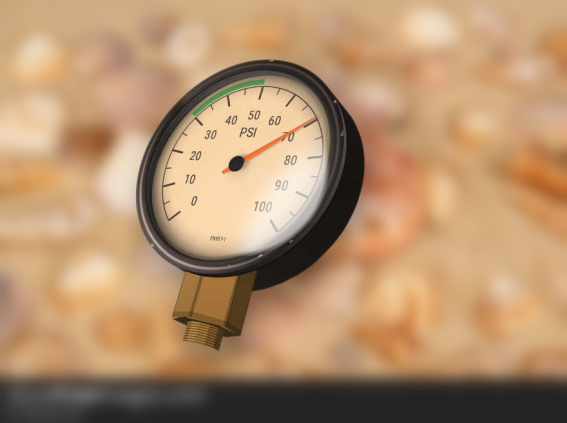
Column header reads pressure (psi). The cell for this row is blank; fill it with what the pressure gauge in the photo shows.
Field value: 70 psi
